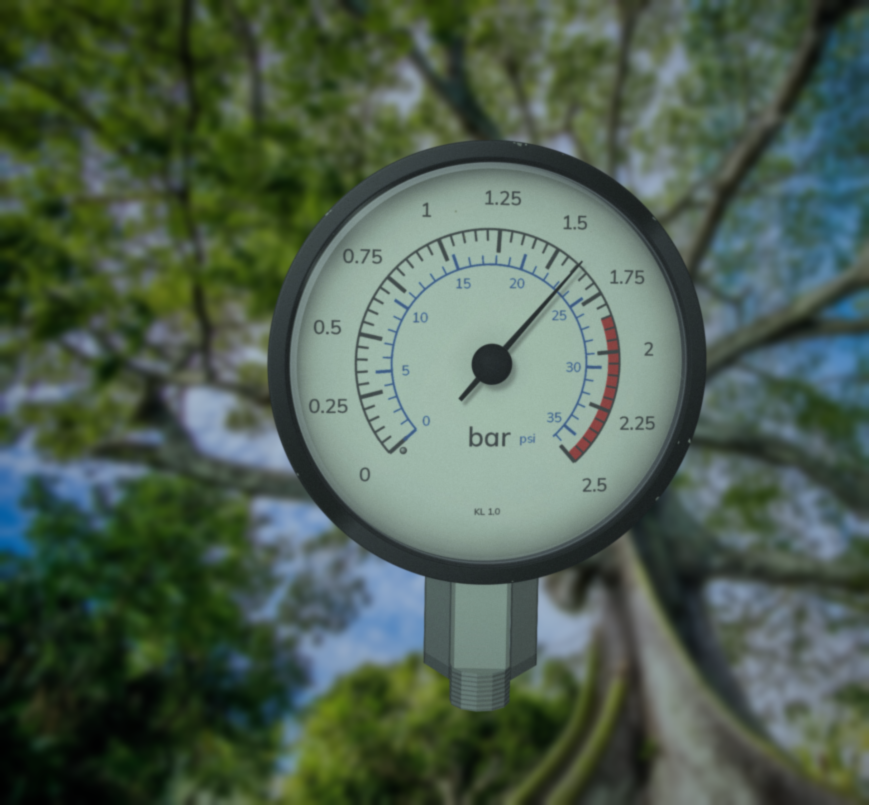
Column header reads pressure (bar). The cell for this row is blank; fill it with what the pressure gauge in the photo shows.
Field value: 1.6 bar
